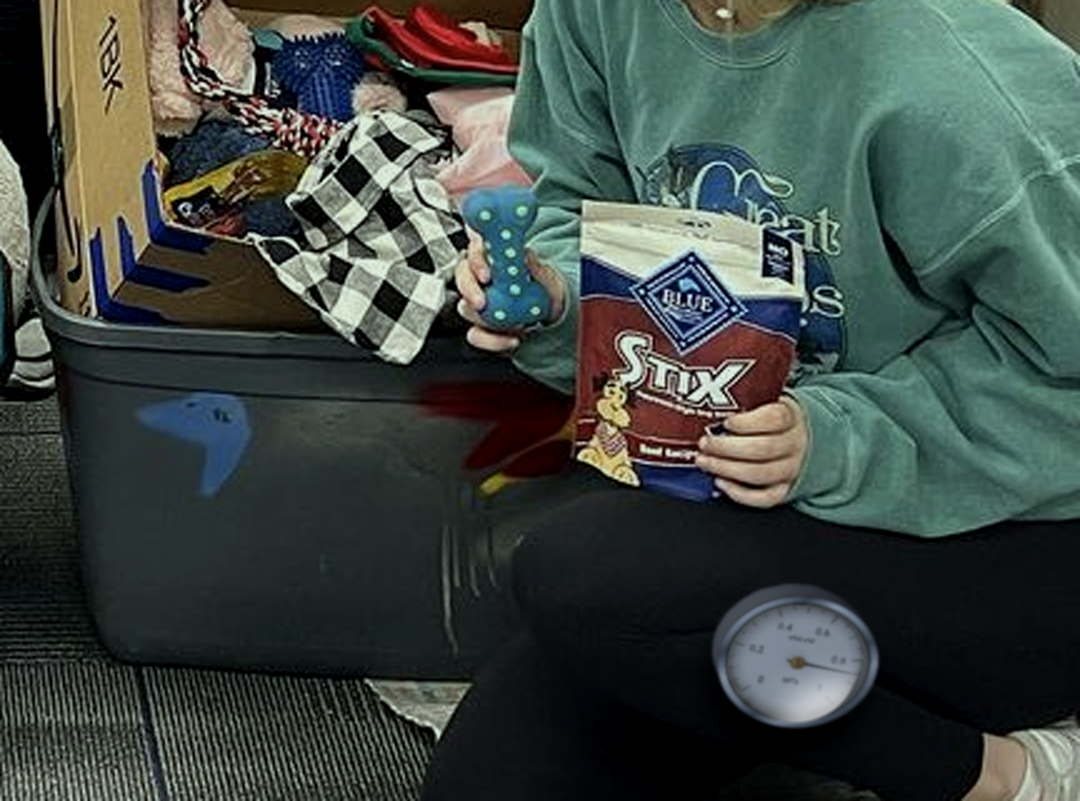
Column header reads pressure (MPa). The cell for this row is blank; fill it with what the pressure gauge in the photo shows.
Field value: 0.85 MPa
